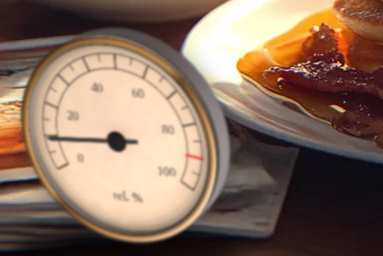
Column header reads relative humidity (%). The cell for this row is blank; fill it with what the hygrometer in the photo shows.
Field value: 10 %
